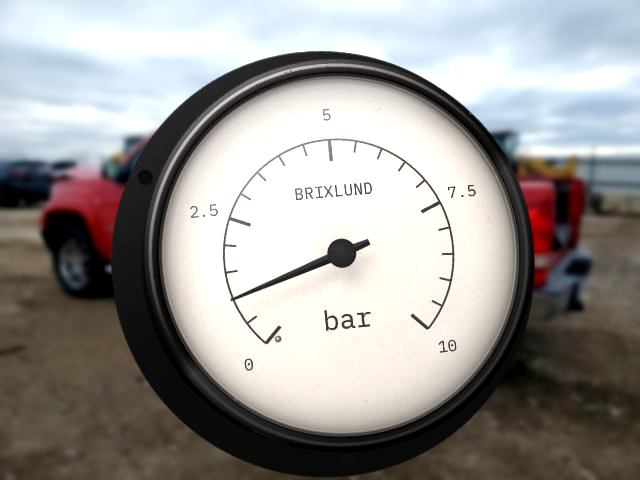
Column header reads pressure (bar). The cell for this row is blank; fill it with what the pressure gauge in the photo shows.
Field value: 1 bar
